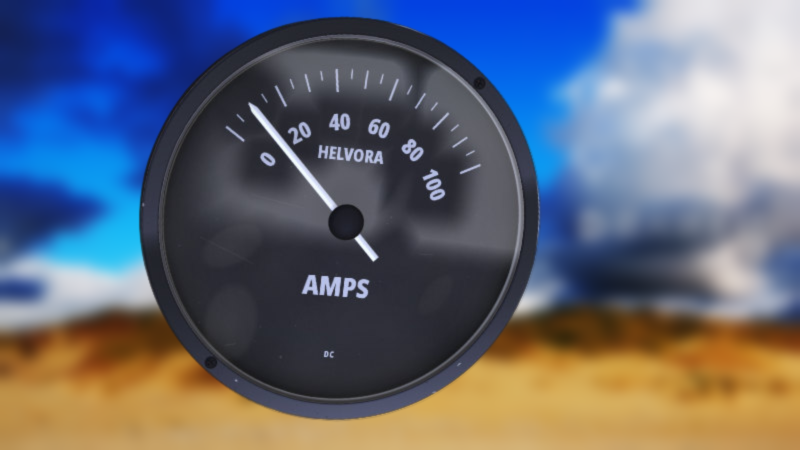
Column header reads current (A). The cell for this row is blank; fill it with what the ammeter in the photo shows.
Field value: 10 A
